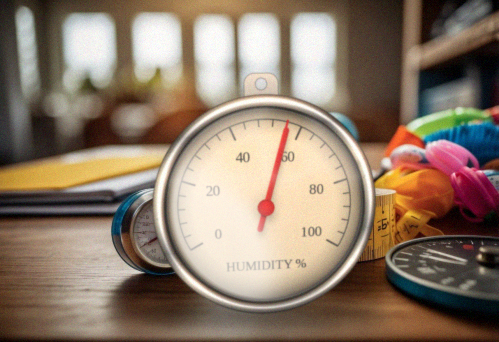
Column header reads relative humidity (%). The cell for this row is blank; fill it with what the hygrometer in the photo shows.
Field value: 56 %
